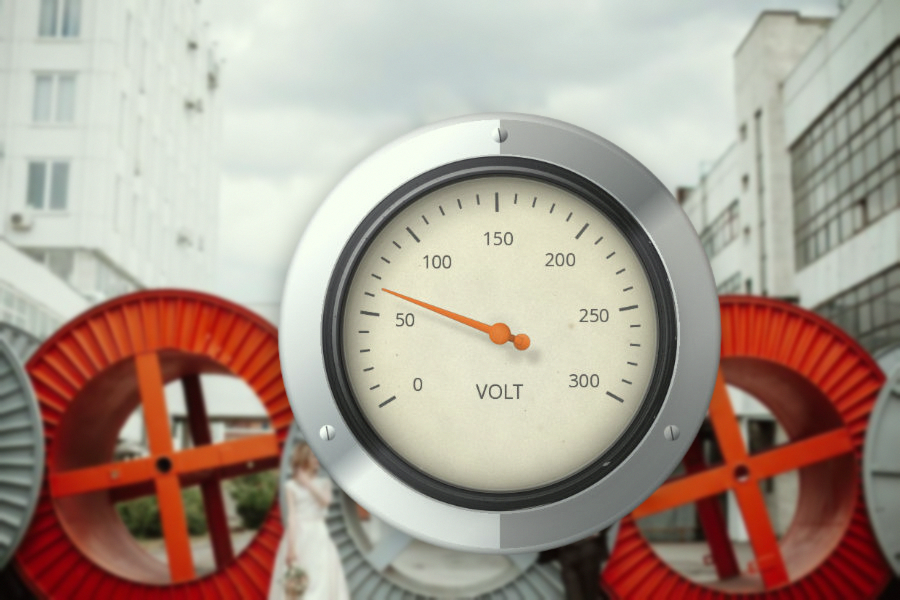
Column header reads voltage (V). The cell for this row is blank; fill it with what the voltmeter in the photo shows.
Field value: 65 V
